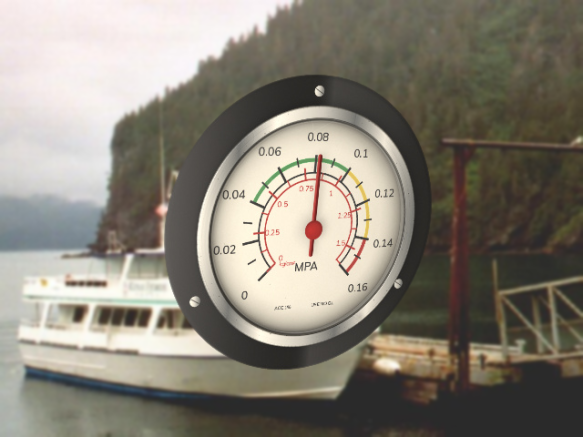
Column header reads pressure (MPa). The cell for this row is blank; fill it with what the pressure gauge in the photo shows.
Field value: 0.08 MPa
